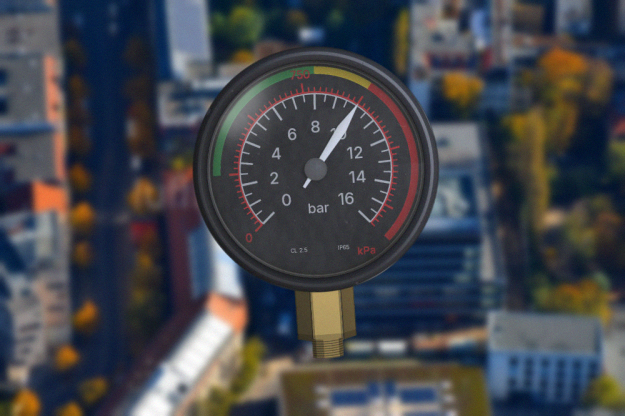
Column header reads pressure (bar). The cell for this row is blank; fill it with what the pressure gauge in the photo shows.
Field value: 10 bar
